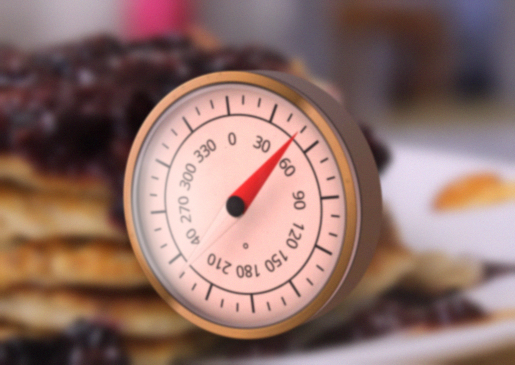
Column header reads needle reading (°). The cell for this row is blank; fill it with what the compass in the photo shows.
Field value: 50 °
